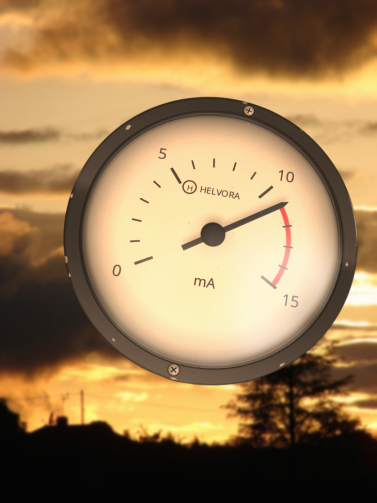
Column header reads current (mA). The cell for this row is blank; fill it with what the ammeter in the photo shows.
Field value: 11 mA
